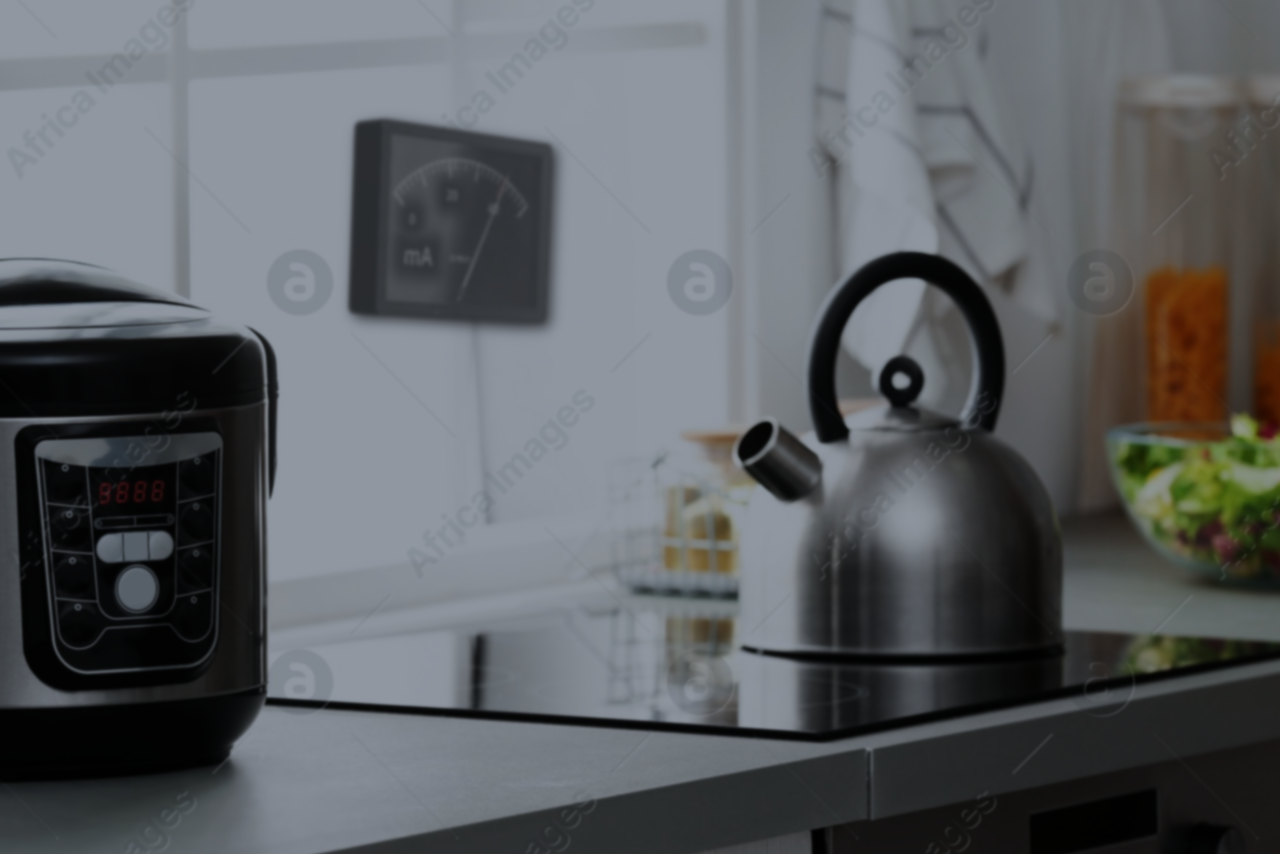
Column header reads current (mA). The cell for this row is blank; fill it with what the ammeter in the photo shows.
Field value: 40 mA
